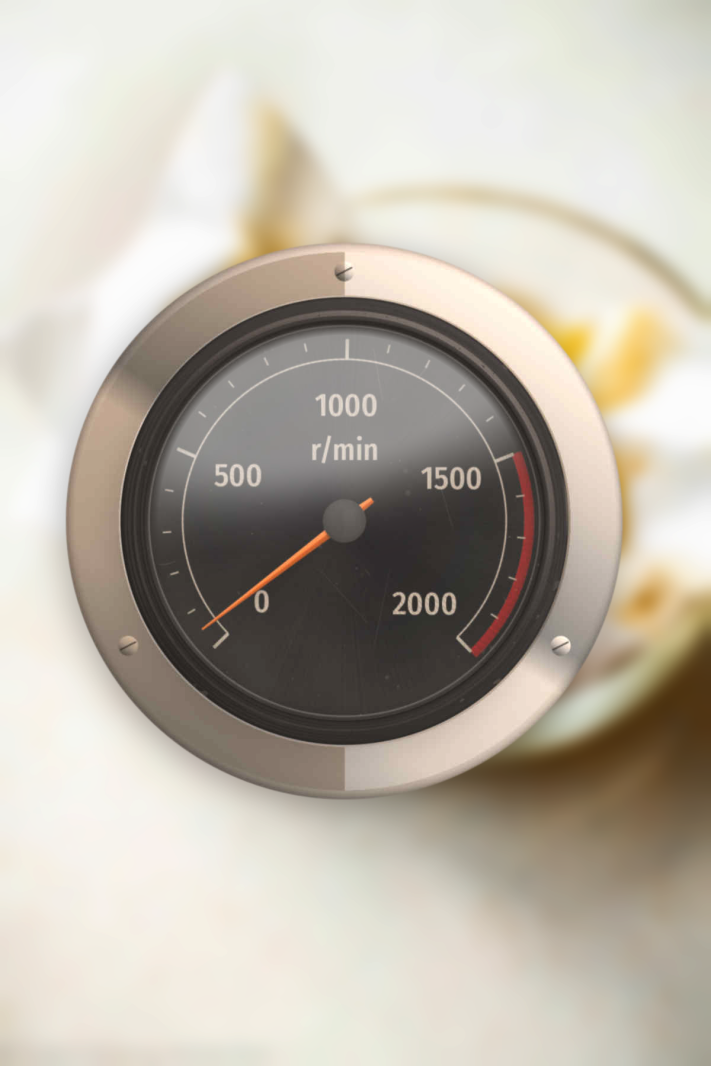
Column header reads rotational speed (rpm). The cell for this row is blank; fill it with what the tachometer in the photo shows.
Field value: 50 rpm
